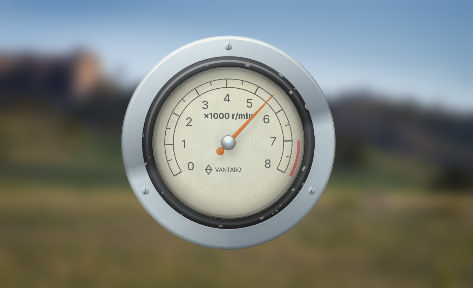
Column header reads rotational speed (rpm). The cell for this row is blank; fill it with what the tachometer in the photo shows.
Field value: 5500 rpm
